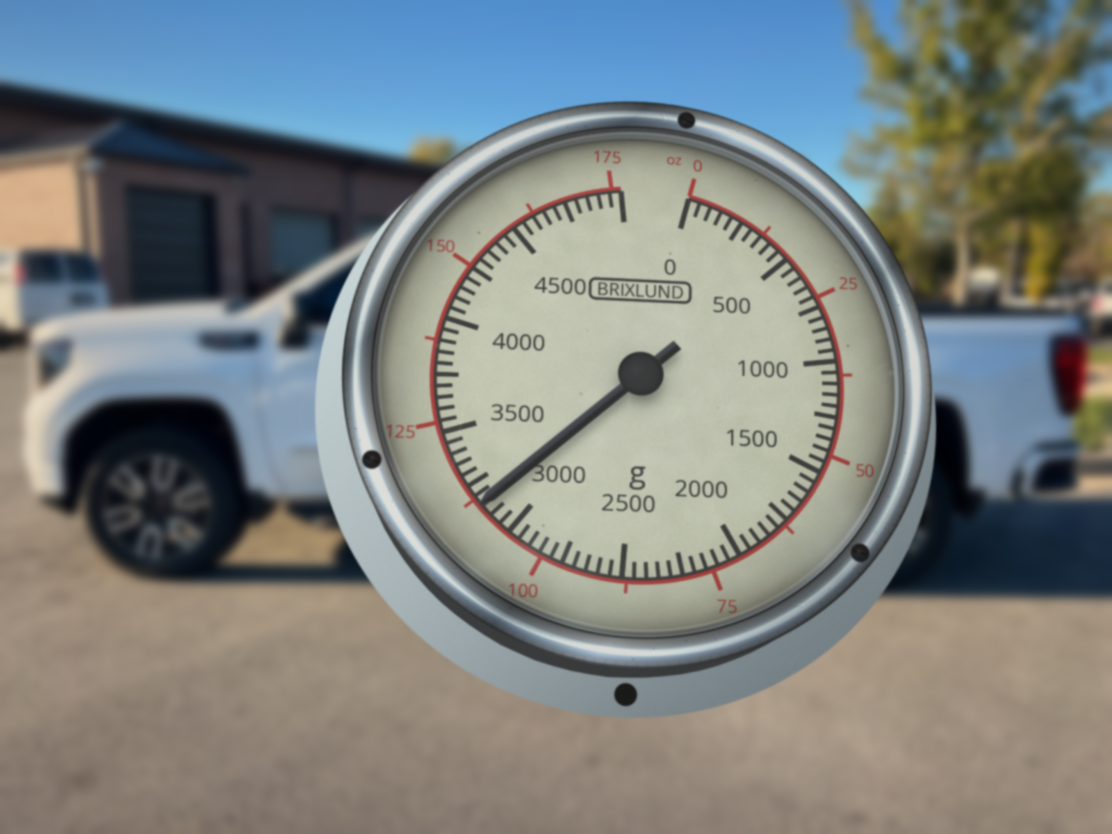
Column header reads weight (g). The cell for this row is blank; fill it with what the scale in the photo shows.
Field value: 3150 g
